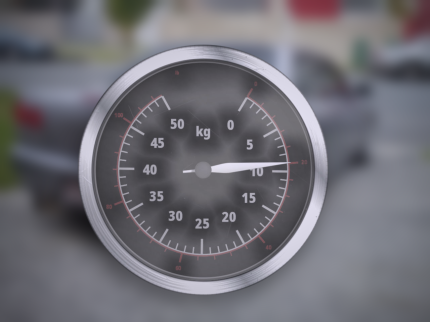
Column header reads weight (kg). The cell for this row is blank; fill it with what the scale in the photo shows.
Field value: 9 kg
